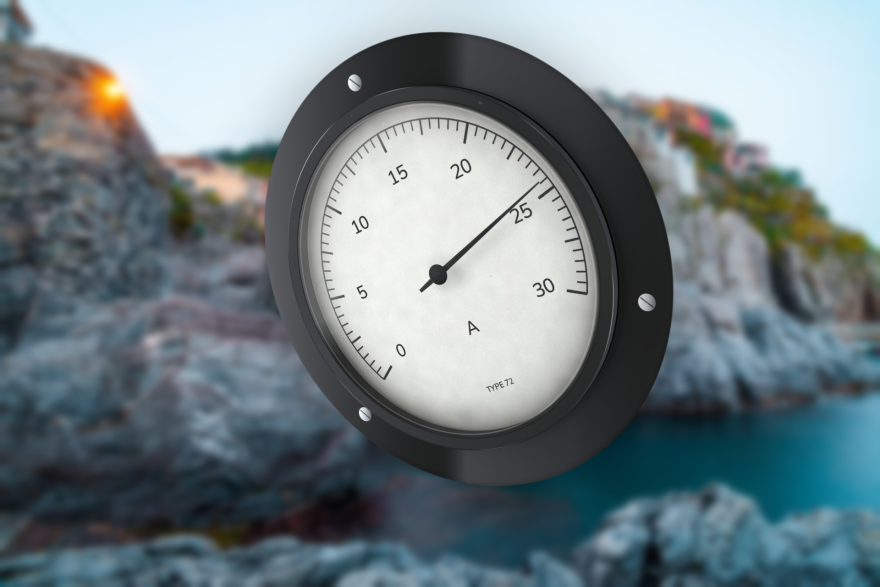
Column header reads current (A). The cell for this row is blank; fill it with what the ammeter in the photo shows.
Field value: 24.5 A
